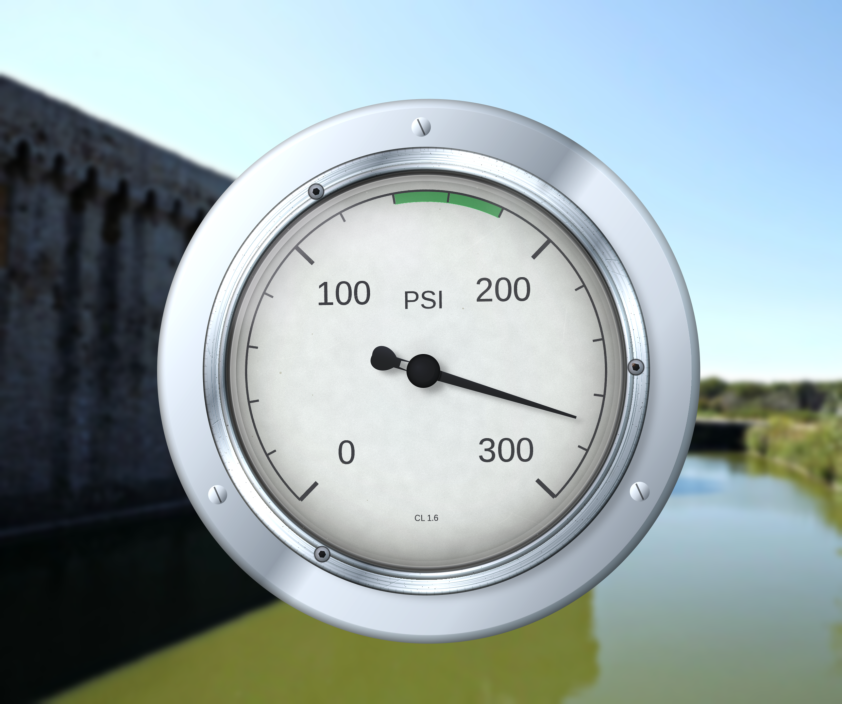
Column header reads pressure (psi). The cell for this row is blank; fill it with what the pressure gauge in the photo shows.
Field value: 270 psi
